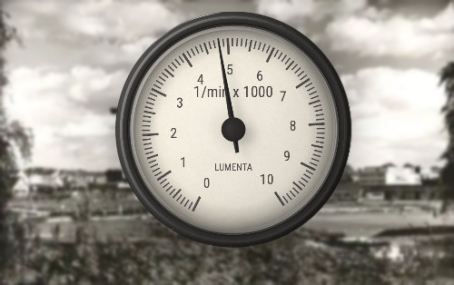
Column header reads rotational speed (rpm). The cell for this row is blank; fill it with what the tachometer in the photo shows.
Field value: 4800 rpm
